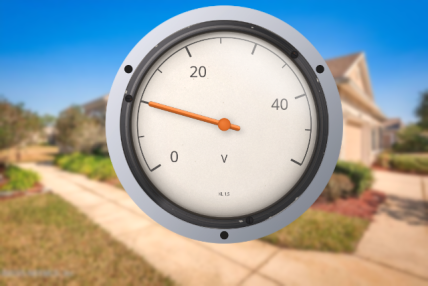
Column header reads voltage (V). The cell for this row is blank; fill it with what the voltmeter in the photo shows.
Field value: 10 V
